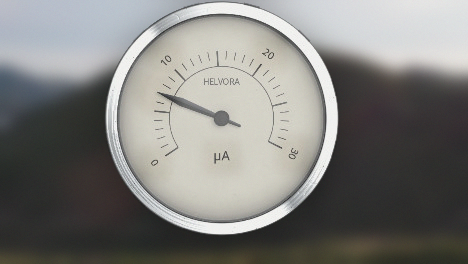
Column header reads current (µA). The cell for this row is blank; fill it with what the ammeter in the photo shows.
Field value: 7 µA
